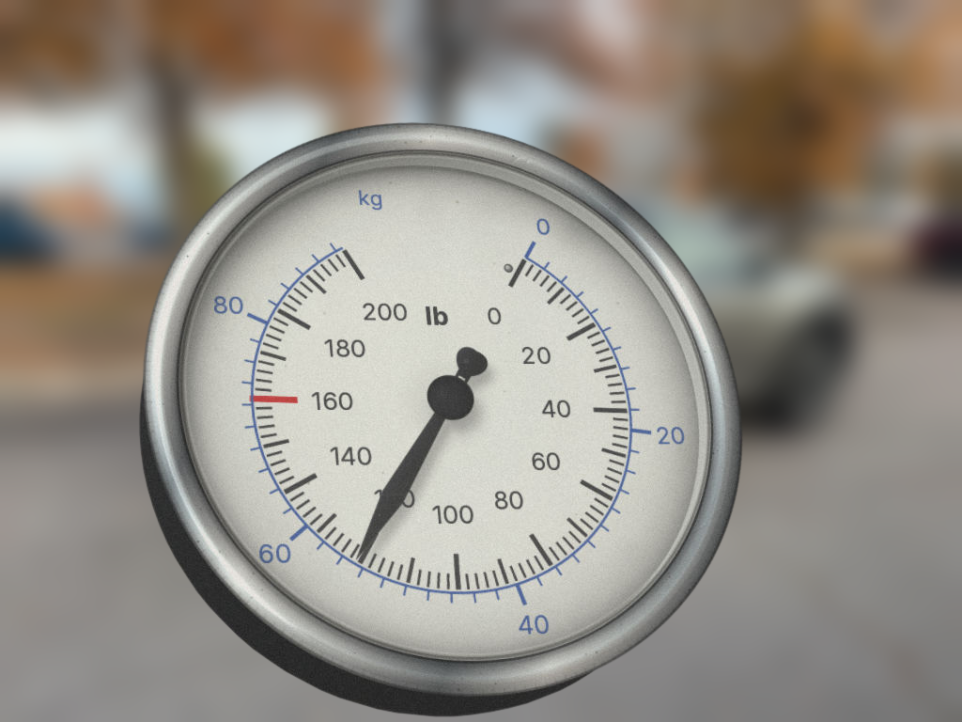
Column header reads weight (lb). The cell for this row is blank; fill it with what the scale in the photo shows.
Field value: 121 lb
